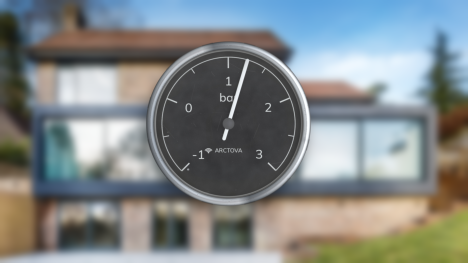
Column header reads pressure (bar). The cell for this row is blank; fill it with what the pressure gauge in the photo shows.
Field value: 1.25 bar
